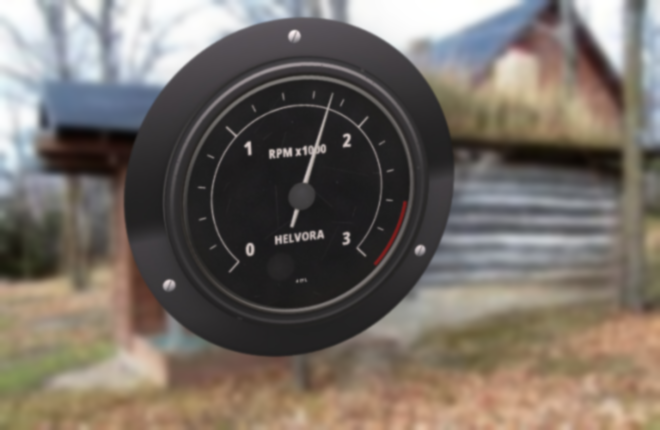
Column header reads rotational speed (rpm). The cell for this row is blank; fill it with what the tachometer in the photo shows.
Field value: 1700 rpm
